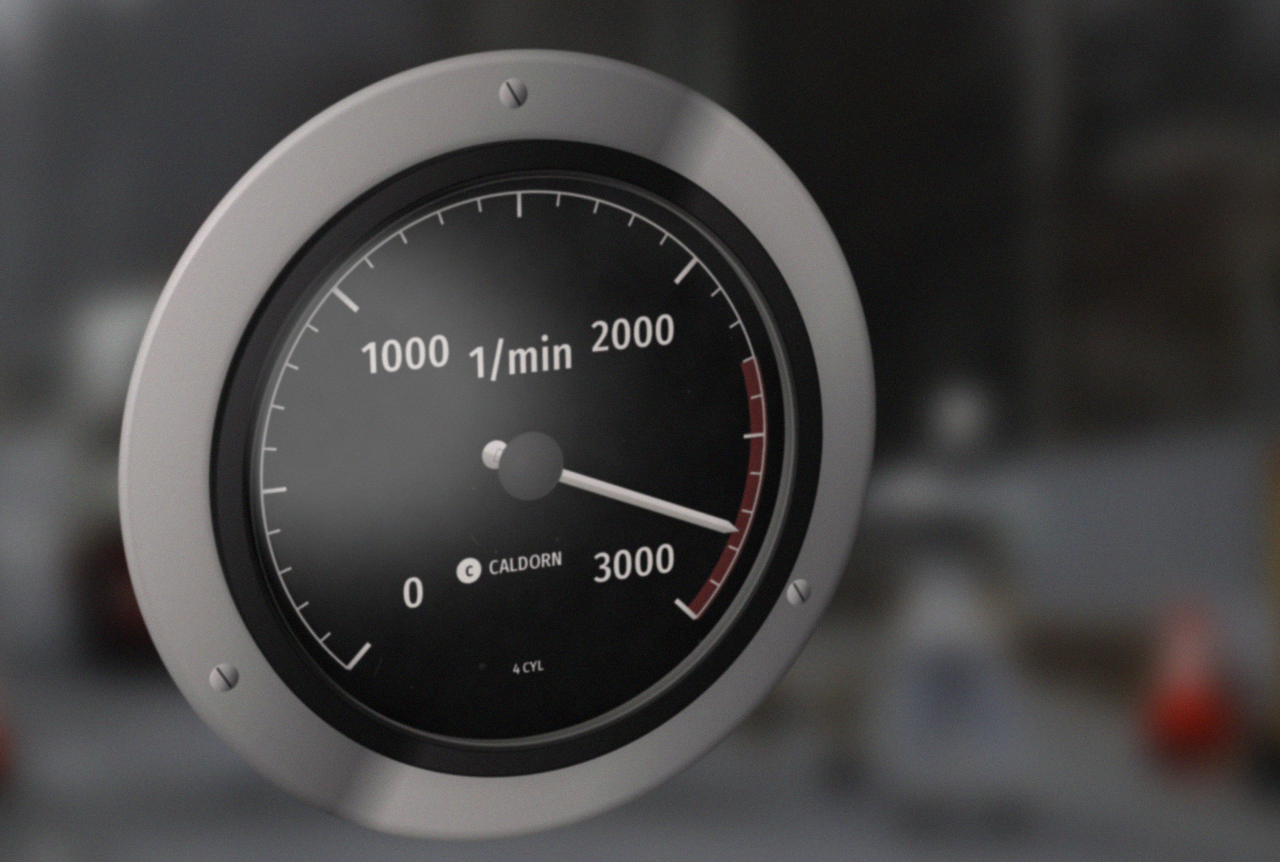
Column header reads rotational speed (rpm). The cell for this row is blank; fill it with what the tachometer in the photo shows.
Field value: 2750 rpm
